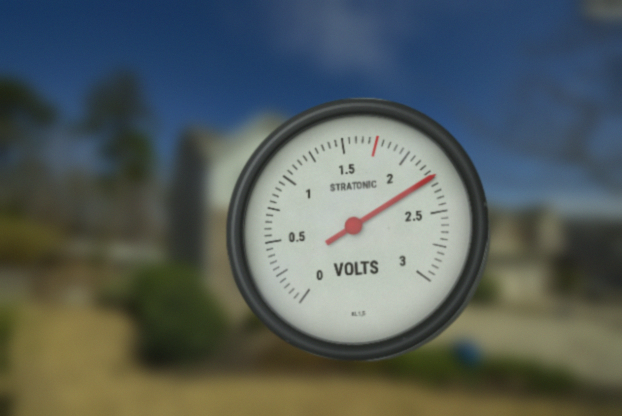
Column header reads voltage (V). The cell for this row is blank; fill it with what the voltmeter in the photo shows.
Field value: 2.25 V
